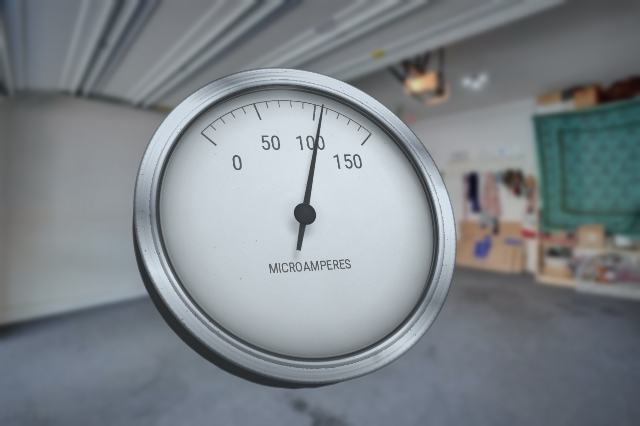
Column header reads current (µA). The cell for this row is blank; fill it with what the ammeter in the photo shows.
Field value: 105 µA
